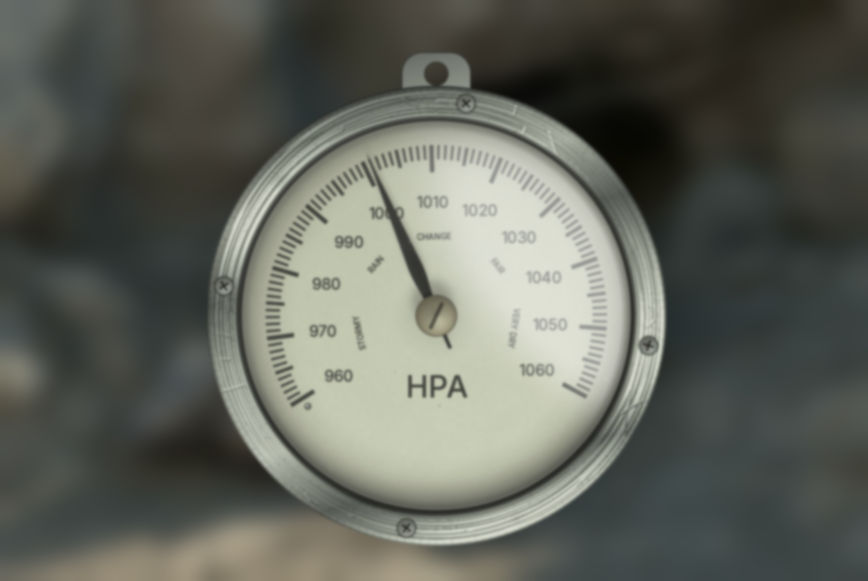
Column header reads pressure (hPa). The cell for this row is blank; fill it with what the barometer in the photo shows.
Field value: 1001 hPa
